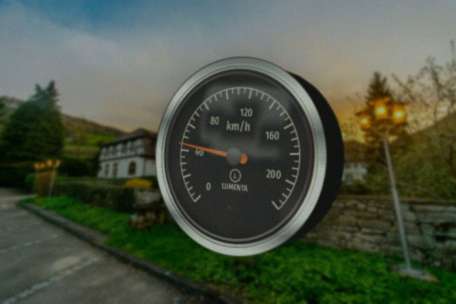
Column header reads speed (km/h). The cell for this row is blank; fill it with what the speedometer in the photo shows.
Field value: 45 km/h
